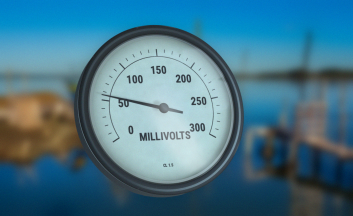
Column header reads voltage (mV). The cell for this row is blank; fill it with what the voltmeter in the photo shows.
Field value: 55 mV
